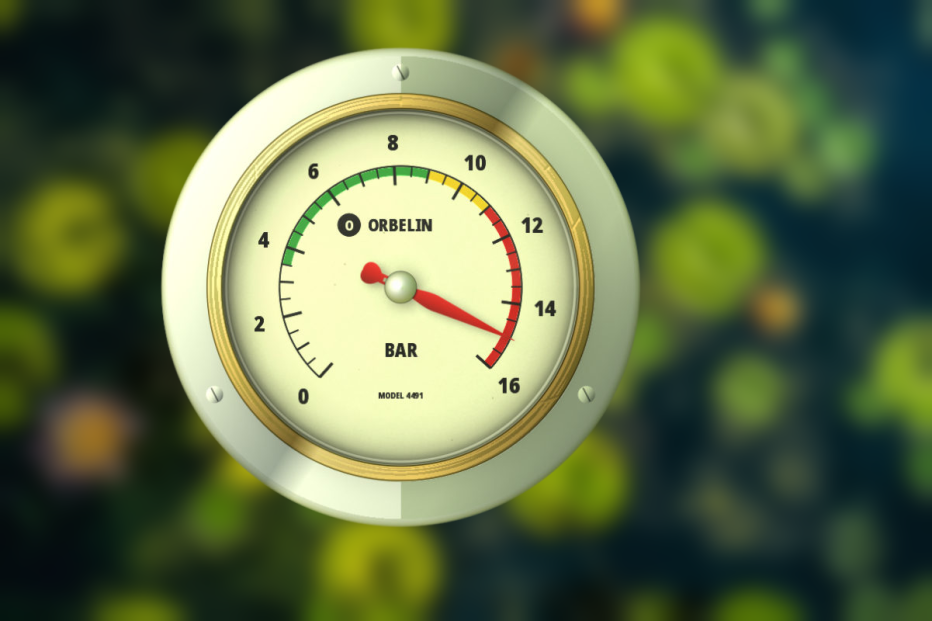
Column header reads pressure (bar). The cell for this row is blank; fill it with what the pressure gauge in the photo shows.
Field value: 15 bar
